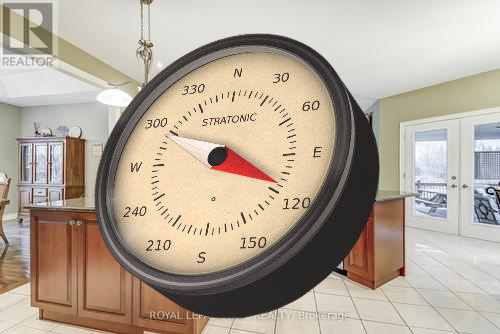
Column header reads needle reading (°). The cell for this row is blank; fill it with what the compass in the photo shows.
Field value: 115 °
